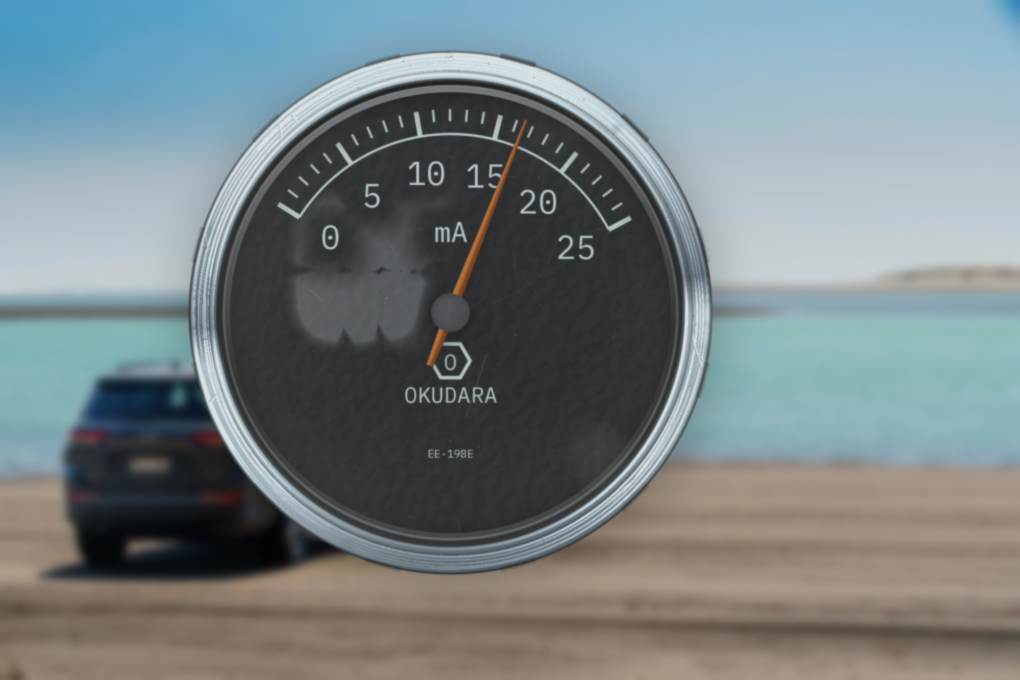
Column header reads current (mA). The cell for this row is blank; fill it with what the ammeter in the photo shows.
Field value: 16.5 mA
